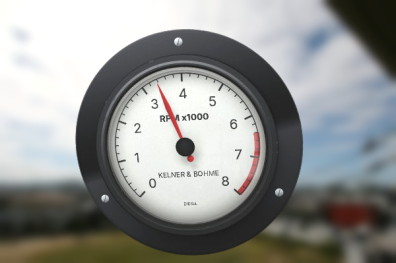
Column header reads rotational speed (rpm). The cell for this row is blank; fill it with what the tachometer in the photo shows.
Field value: 3400 rpm
